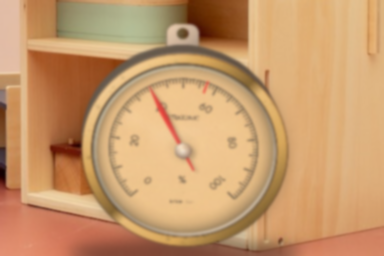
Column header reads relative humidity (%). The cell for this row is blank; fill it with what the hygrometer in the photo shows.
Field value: 40 %
